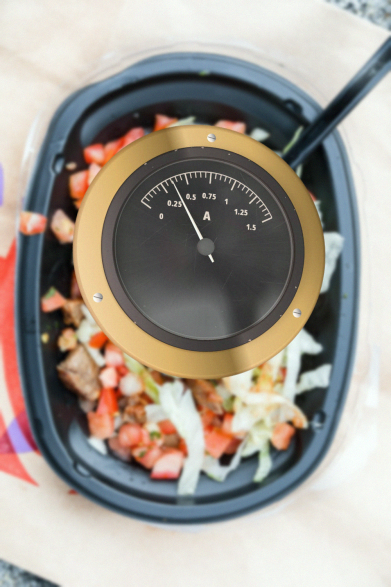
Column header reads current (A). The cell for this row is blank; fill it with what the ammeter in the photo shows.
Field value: 0.35 A
